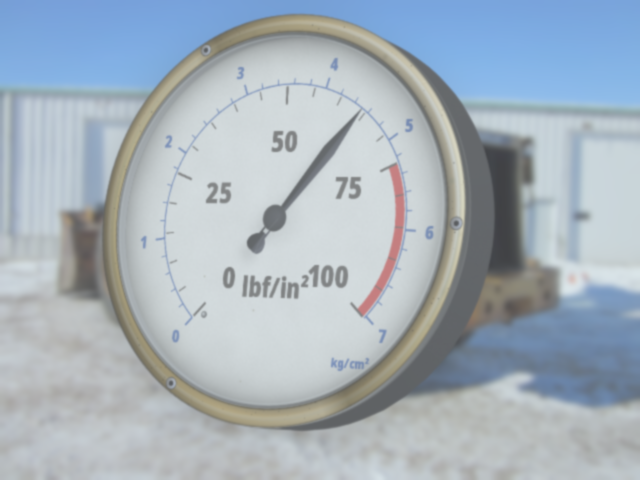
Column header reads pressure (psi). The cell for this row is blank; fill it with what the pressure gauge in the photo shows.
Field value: 65 psi
